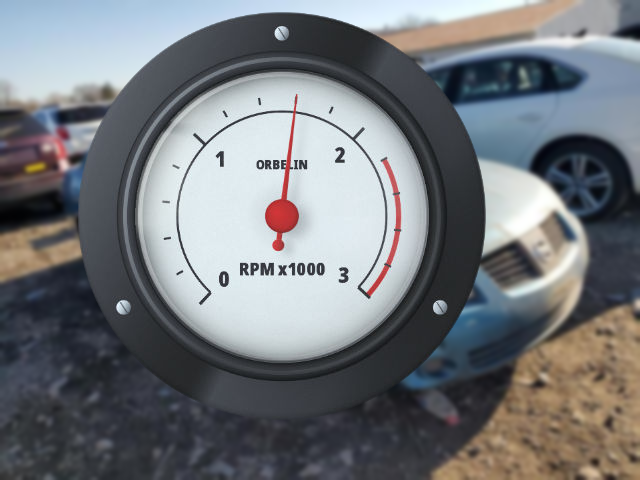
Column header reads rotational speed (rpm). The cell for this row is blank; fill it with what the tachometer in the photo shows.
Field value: 1600 rpm
